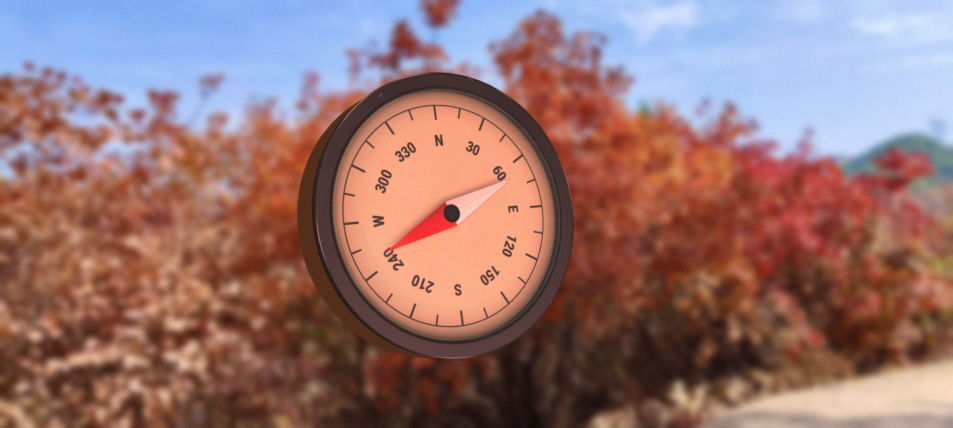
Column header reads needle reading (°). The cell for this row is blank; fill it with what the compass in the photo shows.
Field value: 247.5 °
